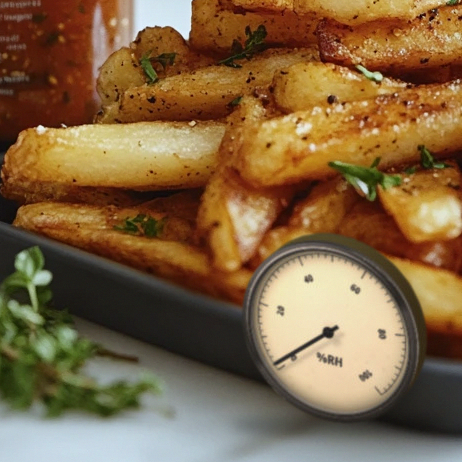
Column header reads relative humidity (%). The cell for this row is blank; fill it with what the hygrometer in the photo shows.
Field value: 2 %
